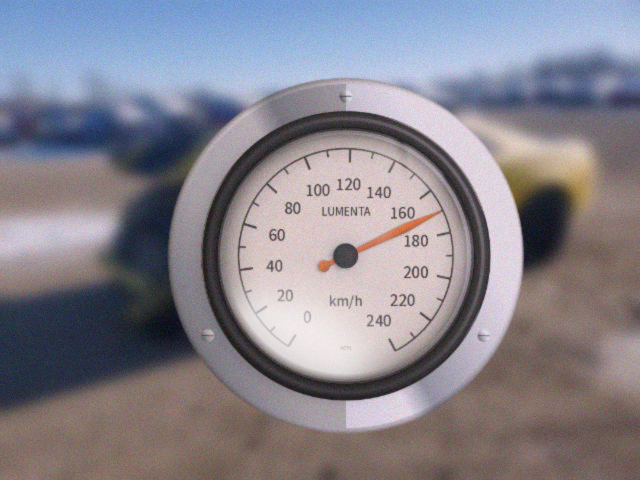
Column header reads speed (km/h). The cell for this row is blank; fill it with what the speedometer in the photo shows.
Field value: 170 km/h
